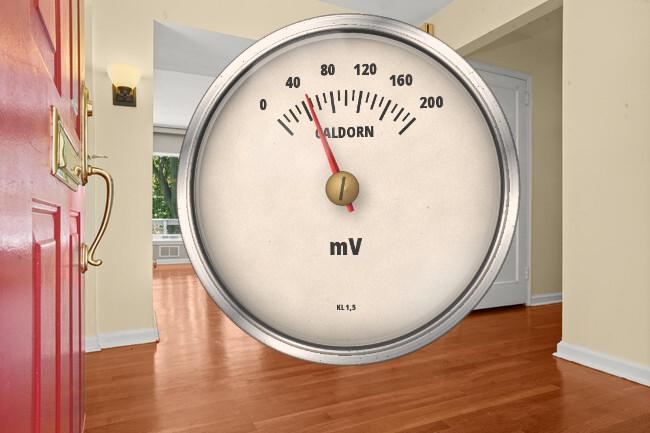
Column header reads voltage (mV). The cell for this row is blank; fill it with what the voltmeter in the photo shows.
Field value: 50 mV
